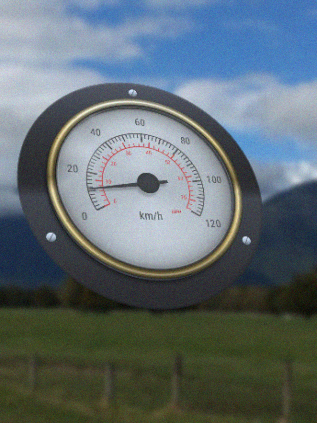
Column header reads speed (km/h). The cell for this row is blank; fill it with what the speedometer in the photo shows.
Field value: 10 km/h
